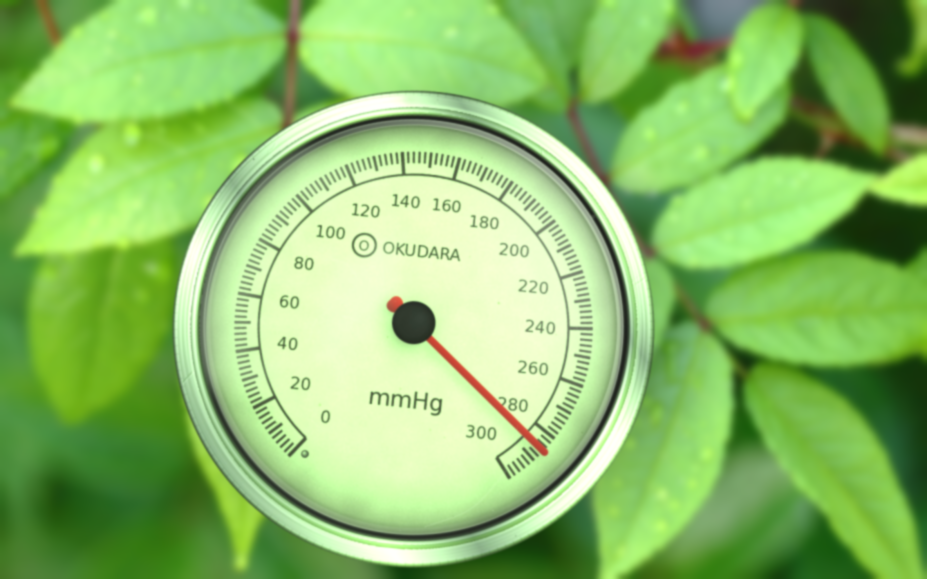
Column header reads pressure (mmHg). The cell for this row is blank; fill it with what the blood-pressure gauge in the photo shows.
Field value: 286 mmHg
